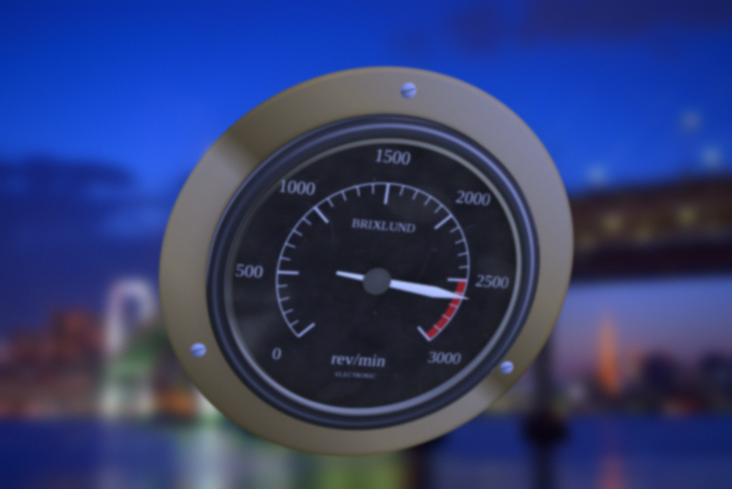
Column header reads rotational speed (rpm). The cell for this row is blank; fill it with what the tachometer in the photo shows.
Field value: 2600 rpm
